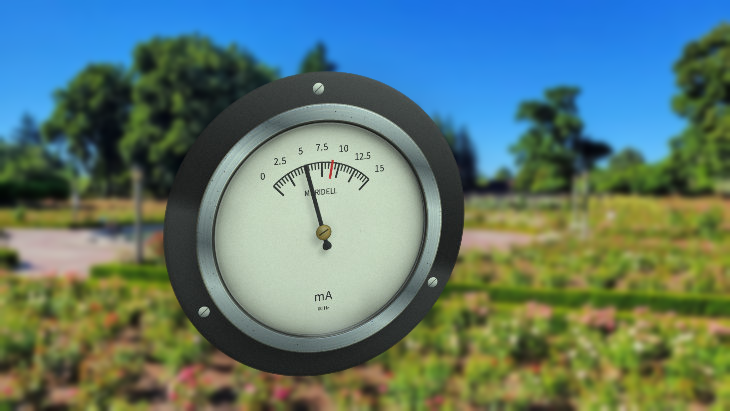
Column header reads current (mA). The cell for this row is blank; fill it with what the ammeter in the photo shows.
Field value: 5 mA
